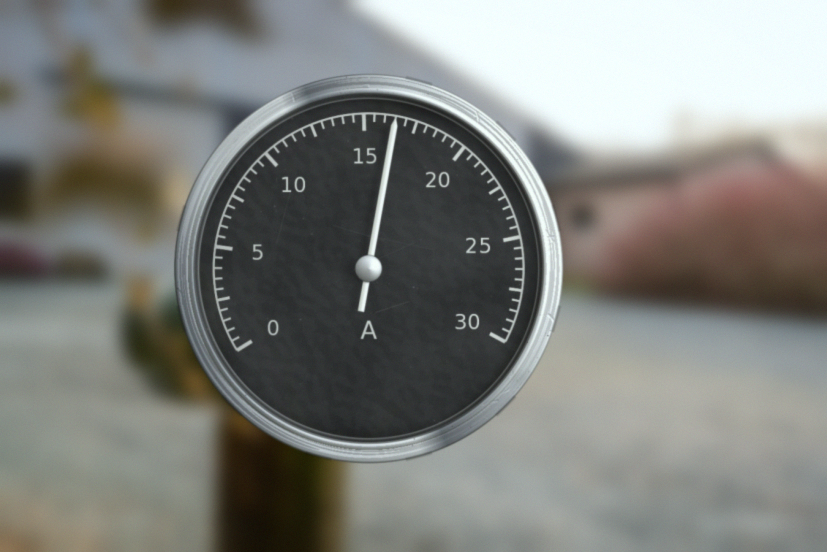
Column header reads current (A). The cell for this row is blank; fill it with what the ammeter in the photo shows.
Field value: 16.5 A
